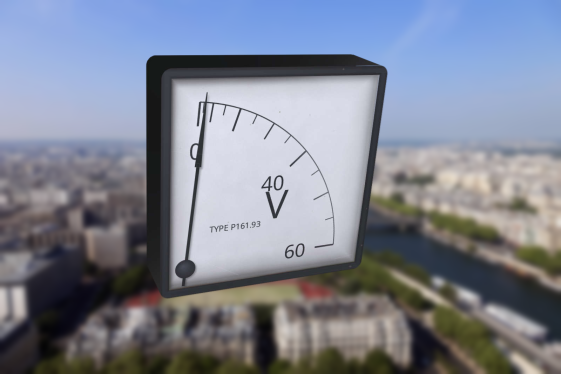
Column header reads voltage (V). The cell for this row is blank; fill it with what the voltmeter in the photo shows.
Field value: 5 V
